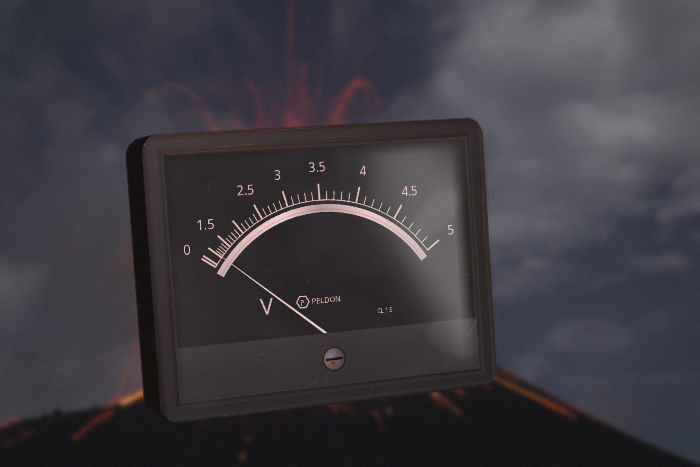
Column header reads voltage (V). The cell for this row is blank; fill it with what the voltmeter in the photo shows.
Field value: 1 V
